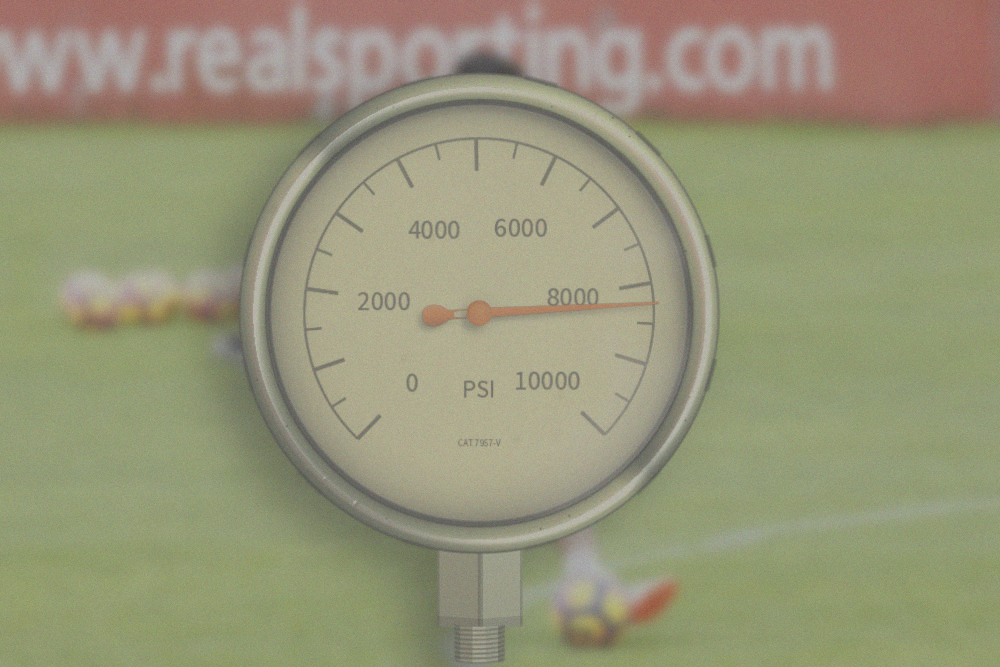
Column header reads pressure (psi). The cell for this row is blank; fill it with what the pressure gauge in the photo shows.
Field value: 8250 psi
